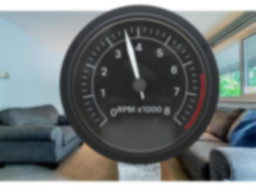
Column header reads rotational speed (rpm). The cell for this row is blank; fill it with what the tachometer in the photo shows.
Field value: 3600 rpm
